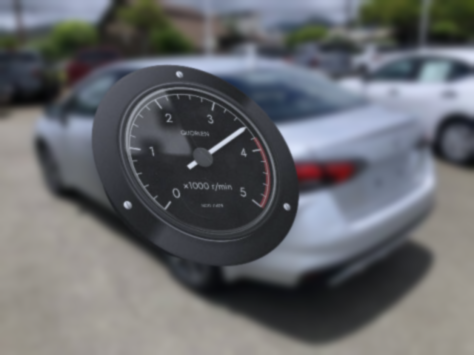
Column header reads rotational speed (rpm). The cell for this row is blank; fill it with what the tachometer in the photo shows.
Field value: 3600 rpm
